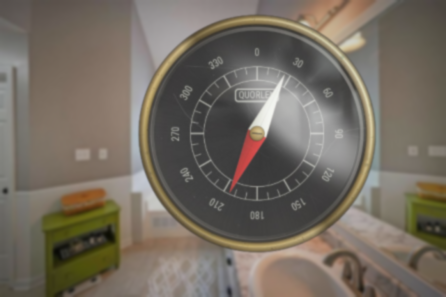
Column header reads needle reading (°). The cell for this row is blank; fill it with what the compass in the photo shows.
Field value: 205 °
